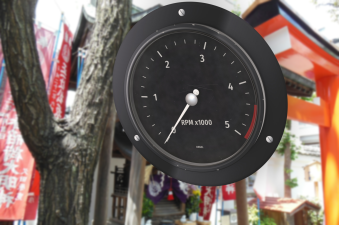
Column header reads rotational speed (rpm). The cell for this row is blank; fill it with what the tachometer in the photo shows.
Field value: 0 rpm
